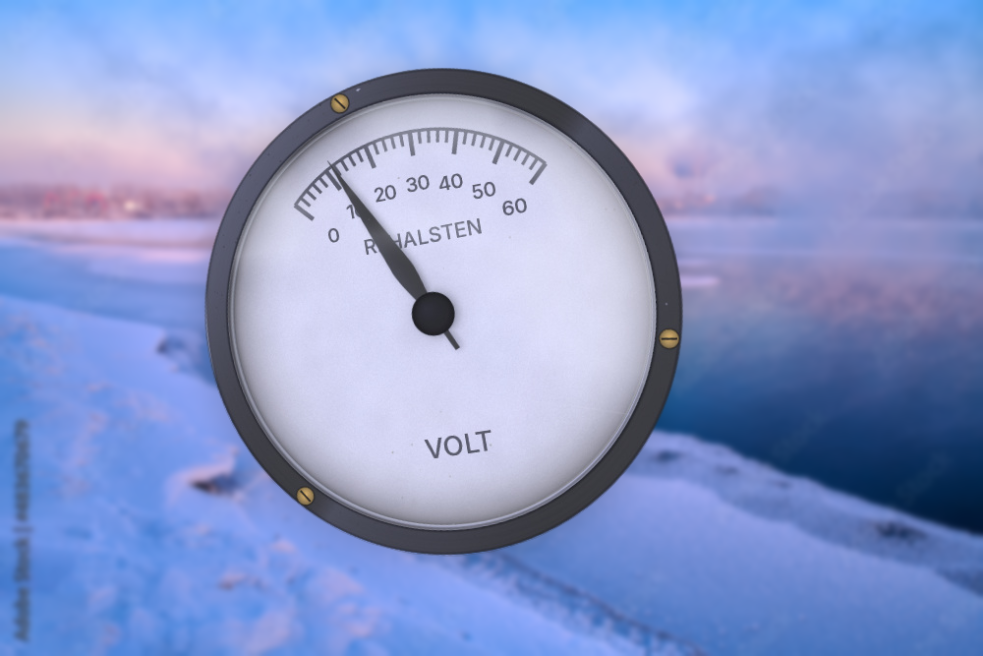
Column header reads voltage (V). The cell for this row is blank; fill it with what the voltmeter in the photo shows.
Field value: 12 V
